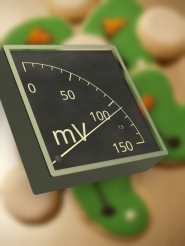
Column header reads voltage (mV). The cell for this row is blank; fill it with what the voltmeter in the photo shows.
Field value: 110 mV
